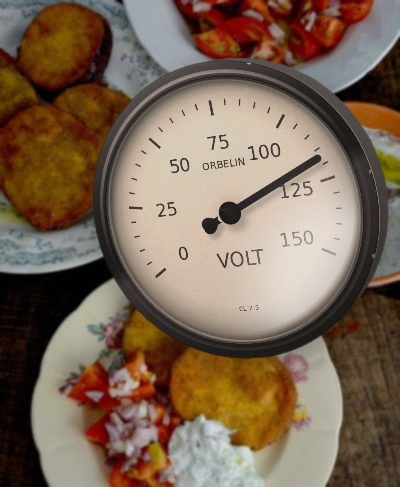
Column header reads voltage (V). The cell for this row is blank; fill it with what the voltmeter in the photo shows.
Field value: 117.5 V
